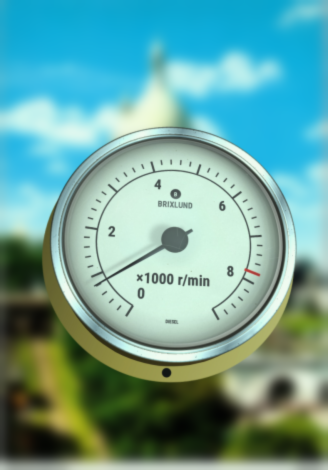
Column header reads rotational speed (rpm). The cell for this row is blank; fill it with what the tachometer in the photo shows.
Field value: 800 rpm
